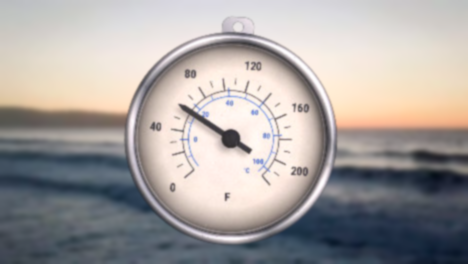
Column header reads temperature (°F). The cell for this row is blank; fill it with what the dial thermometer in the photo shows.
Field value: 60 °F
